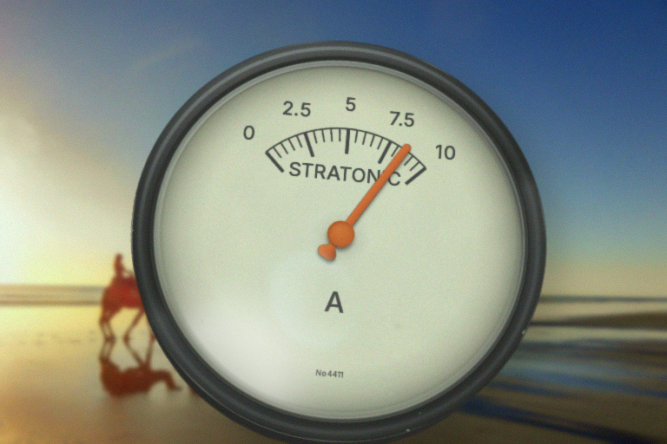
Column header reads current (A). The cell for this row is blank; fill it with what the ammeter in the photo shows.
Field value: 8.5 A
